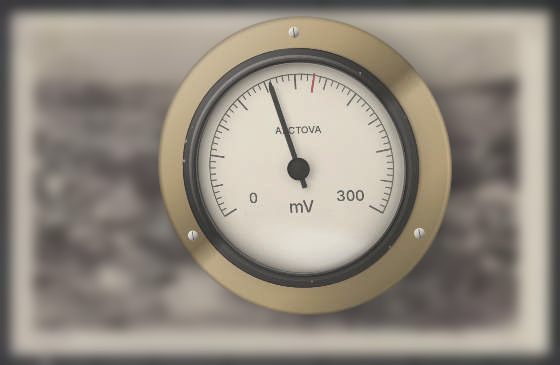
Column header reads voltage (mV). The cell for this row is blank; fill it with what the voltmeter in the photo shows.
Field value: 130 mV
